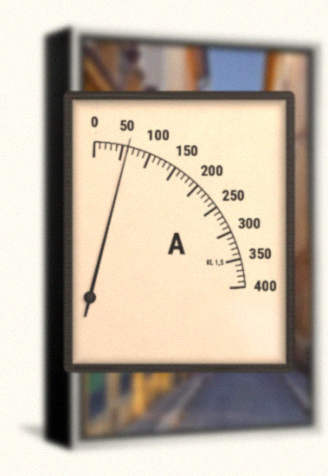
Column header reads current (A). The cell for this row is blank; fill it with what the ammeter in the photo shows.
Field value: 60 A
